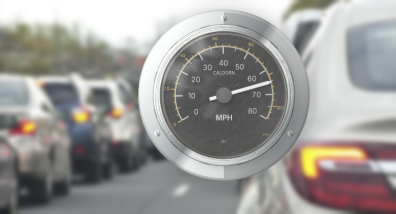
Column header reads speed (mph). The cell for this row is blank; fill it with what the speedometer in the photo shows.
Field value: 65 mph
